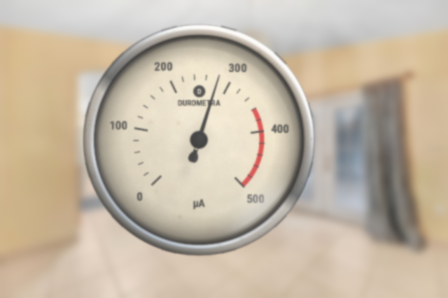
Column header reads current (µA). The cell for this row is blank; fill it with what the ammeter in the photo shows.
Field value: 280 µA
